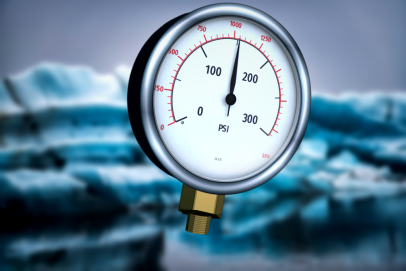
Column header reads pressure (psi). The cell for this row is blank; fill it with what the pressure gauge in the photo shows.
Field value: 150 psi
